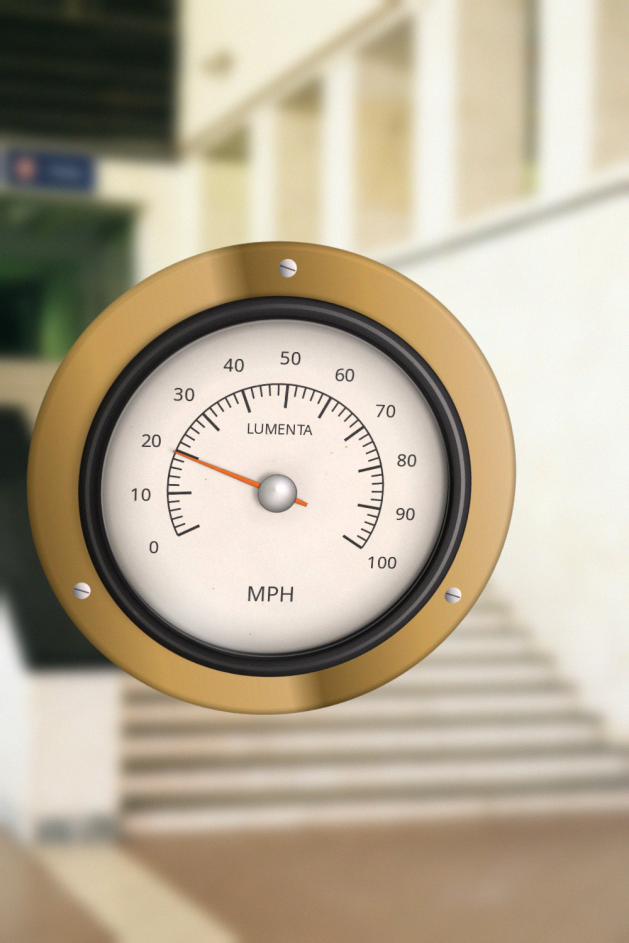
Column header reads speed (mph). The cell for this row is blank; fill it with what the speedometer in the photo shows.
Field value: 20 mph
